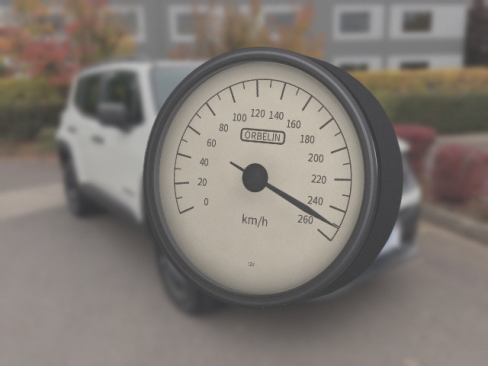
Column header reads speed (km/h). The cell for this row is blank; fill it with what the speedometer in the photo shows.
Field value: 250 km/h
